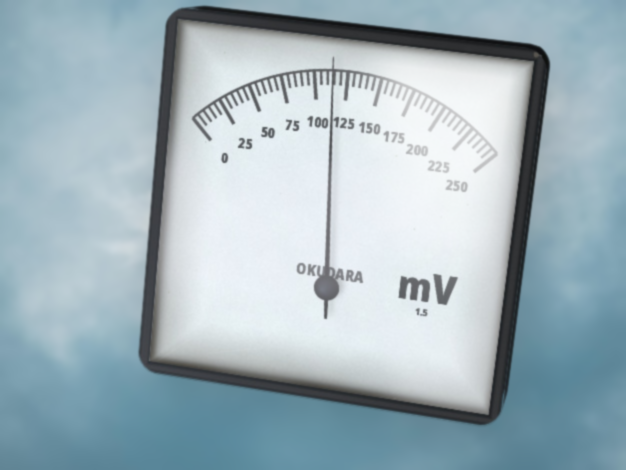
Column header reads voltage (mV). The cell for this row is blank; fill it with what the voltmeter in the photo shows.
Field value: 115 mV
